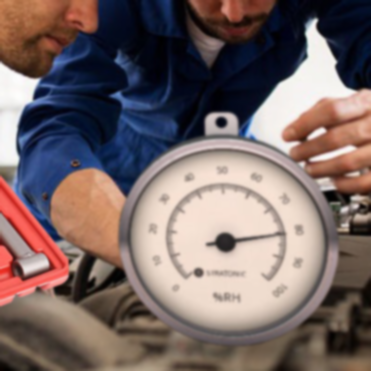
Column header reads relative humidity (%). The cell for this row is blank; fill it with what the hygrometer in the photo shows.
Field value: 80 %
